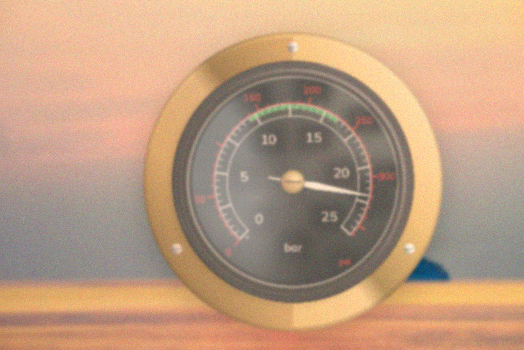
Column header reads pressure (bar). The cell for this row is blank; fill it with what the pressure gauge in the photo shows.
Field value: 22 bar
